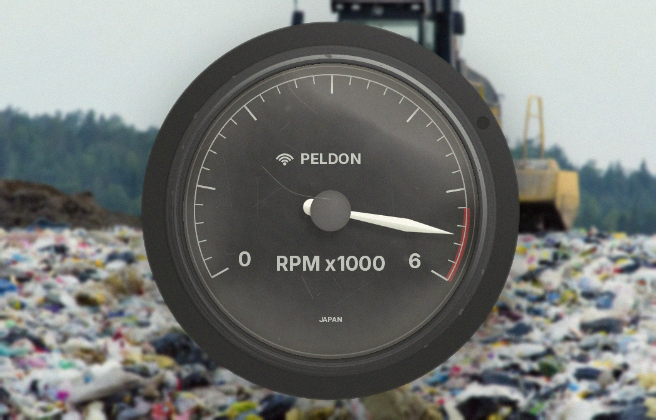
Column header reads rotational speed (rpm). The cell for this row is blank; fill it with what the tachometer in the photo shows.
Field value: 5500 rpm
